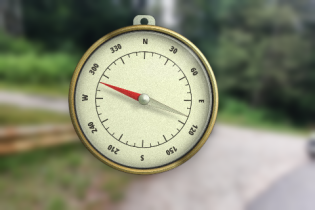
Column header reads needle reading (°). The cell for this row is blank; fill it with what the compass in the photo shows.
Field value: 290 °
